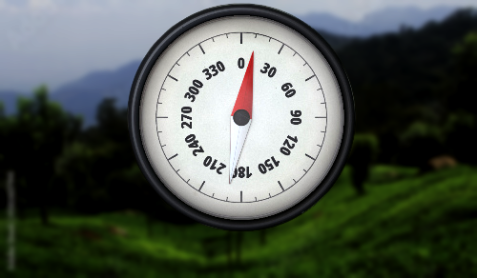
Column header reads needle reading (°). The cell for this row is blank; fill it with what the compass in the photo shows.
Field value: 10 °
